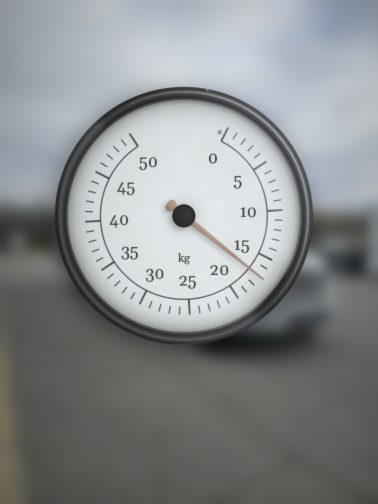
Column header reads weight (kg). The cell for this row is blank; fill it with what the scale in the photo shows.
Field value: 17 kg
